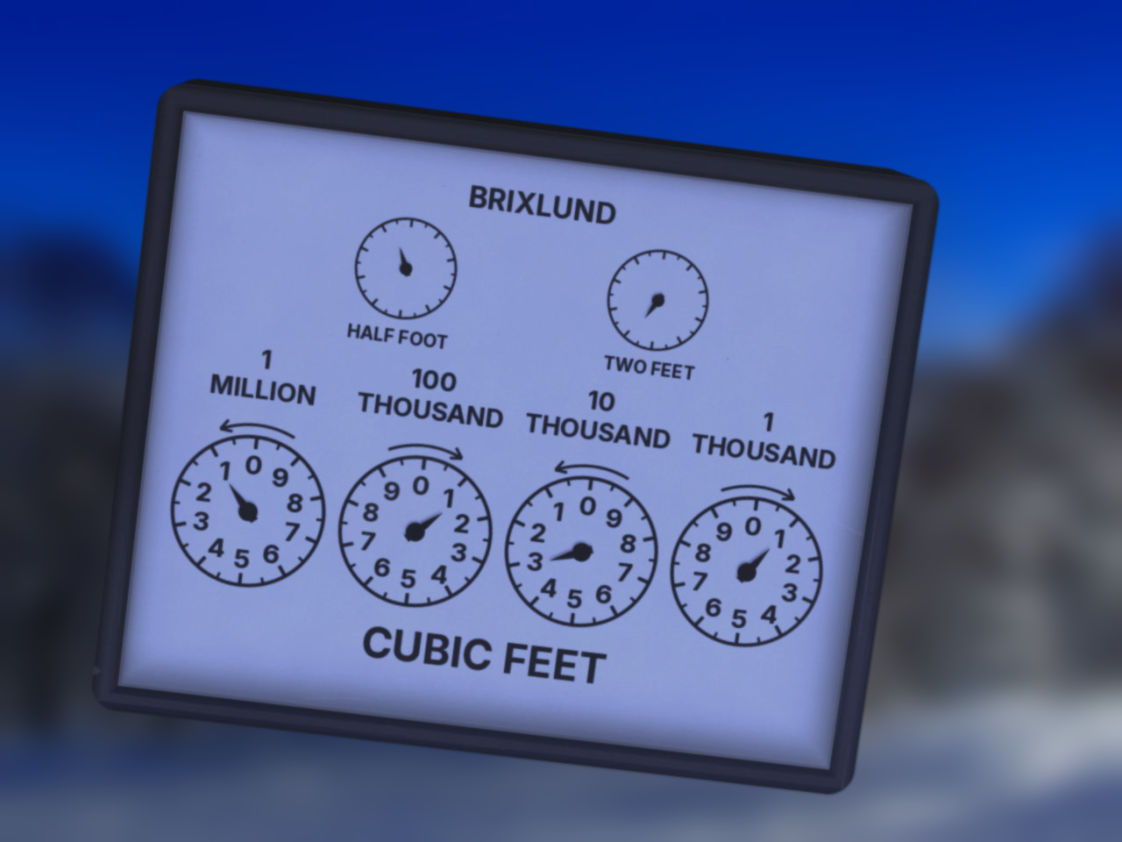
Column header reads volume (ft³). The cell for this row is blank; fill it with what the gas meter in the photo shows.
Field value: 113100 ft³
